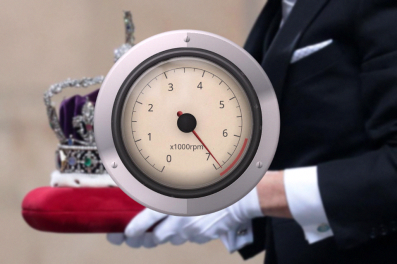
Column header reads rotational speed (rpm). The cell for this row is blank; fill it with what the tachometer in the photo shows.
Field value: 6875 rpm
